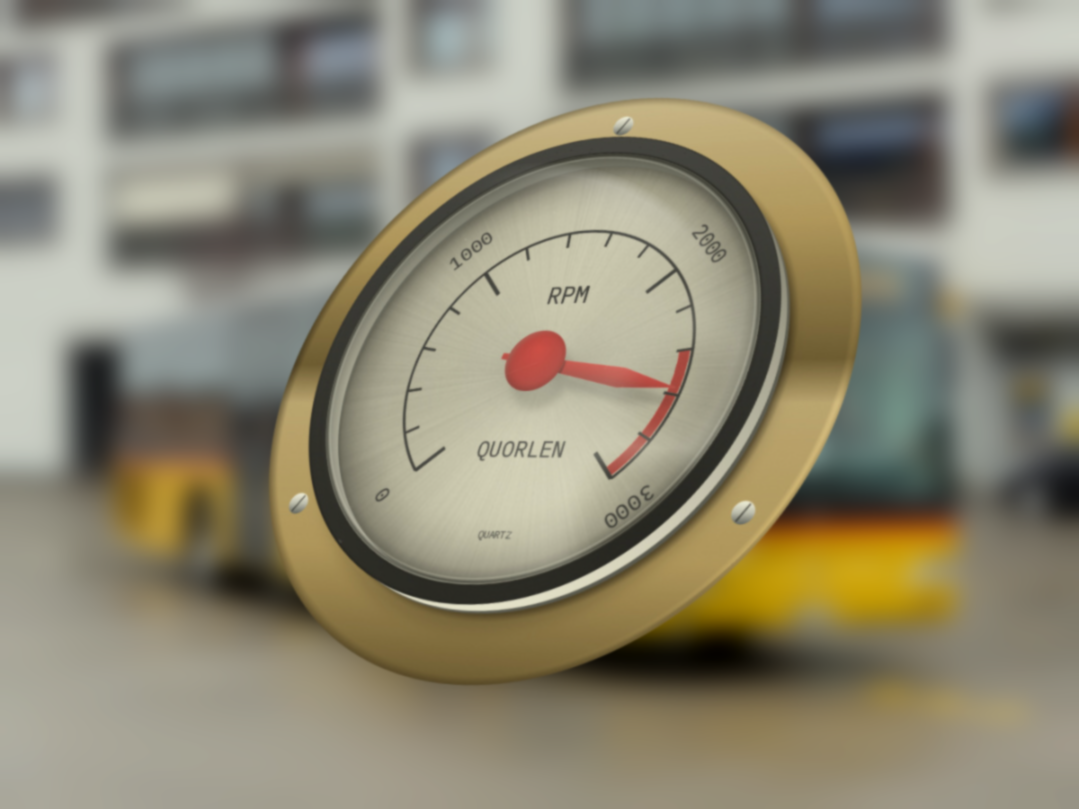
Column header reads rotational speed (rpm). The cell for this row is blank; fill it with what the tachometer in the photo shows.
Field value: 2600 rpm
